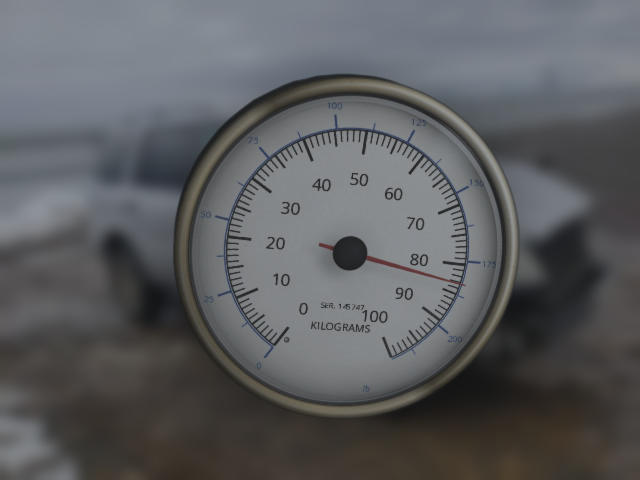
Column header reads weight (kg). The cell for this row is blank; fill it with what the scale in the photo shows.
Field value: 83 kg
